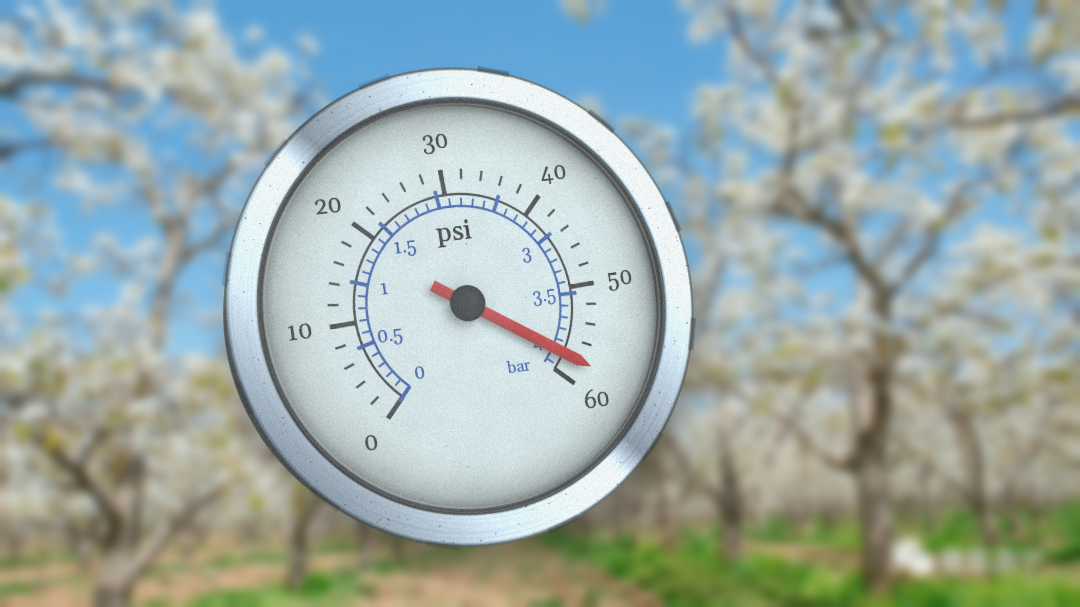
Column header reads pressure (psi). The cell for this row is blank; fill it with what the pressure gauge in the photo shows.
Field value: 58 psi
